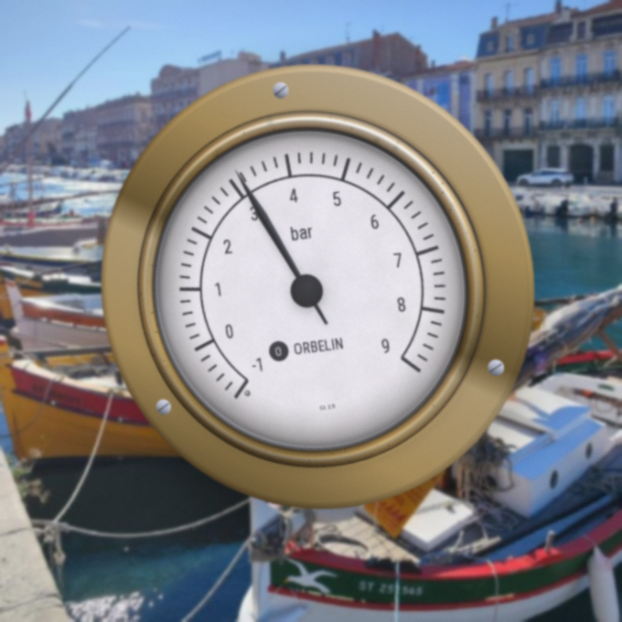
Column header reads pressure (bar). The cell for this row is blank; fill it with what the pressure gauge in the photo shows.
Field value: 3.2 bar
